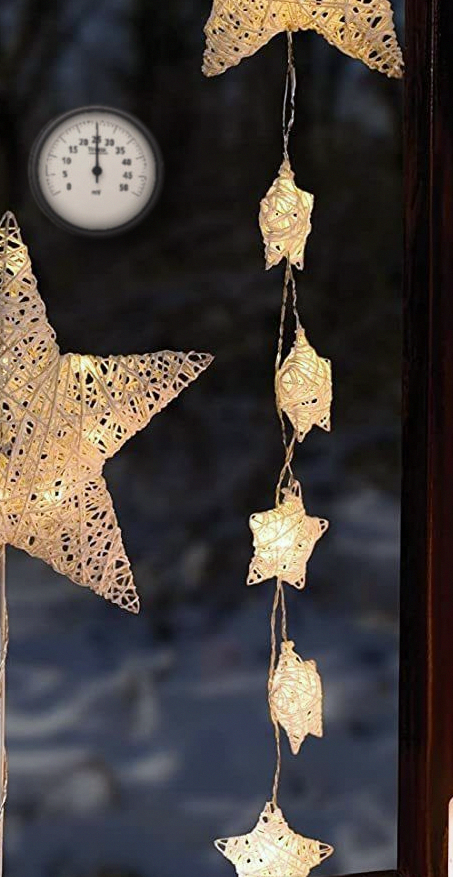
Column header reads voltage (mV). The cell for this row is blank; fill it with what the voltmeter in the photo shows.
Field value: 25 mV
